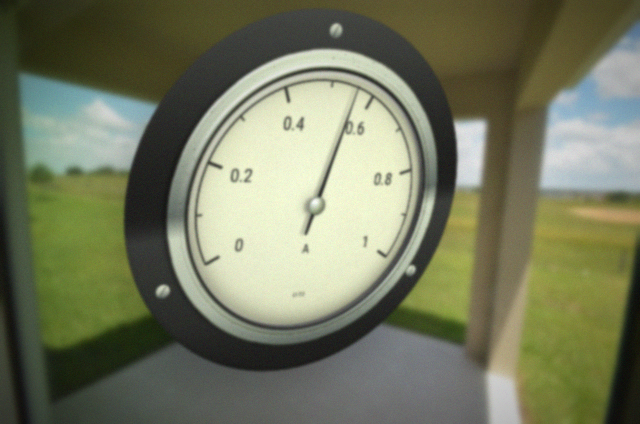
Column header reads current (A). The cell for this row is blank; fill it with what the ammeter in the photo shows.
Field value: 0.55 A
